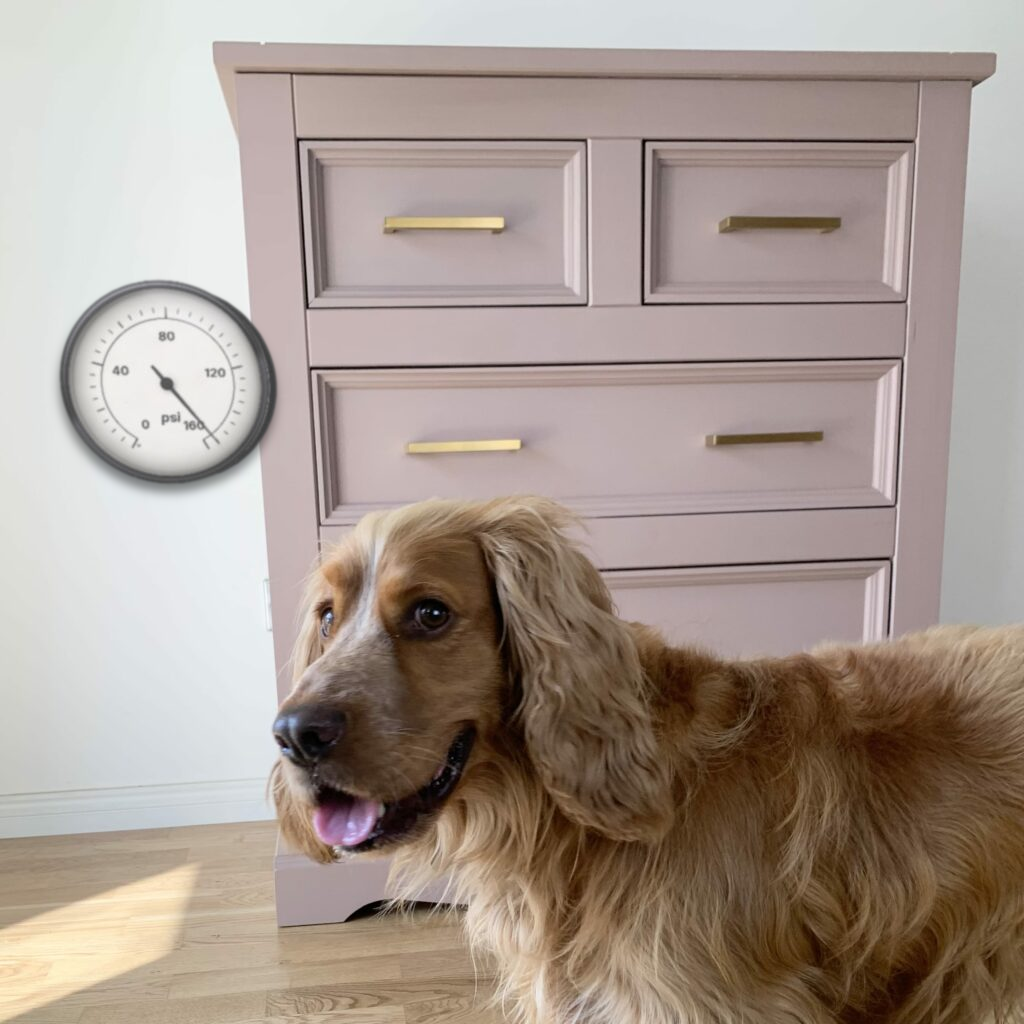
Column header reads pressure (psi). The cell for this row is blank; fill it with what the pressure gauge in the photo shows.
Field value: 155 psi
